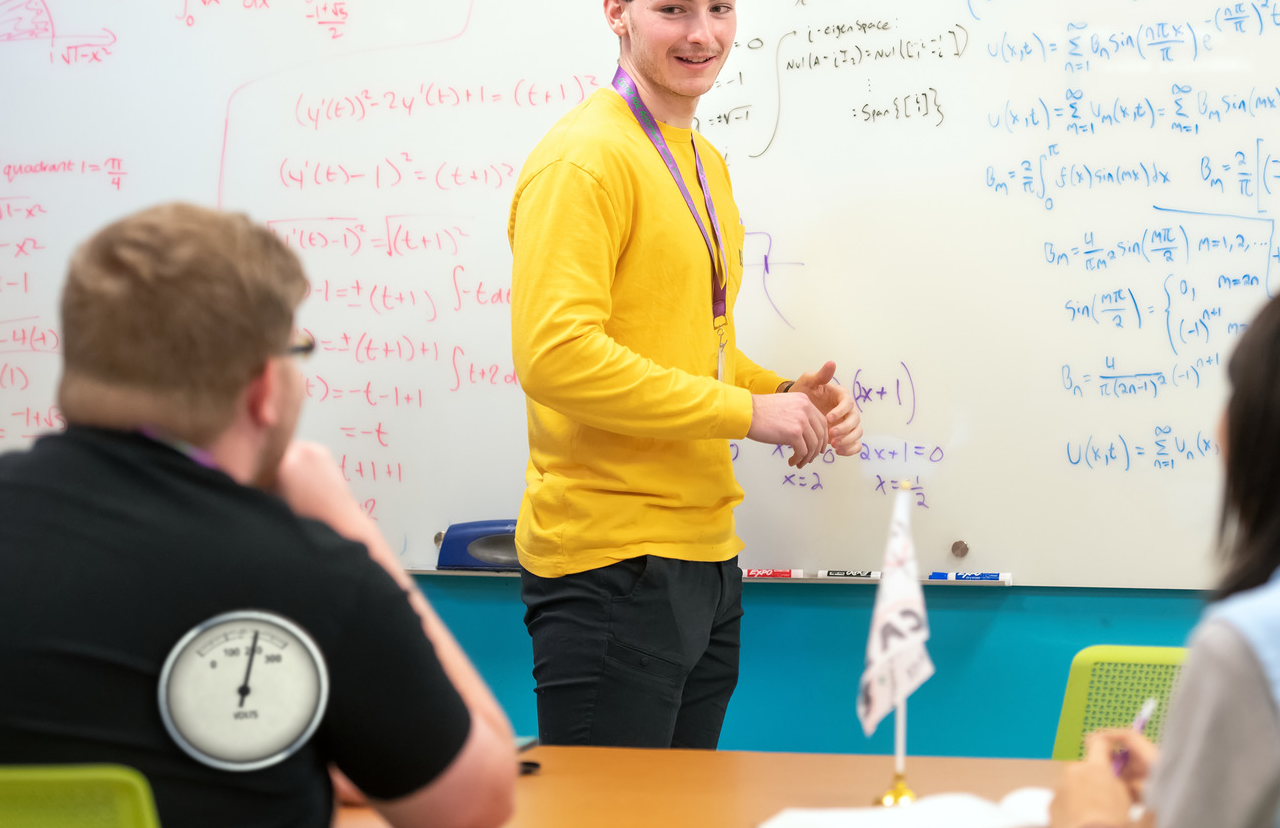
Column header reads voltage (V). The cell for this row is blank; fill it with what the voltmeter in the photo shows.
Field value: 200 V
